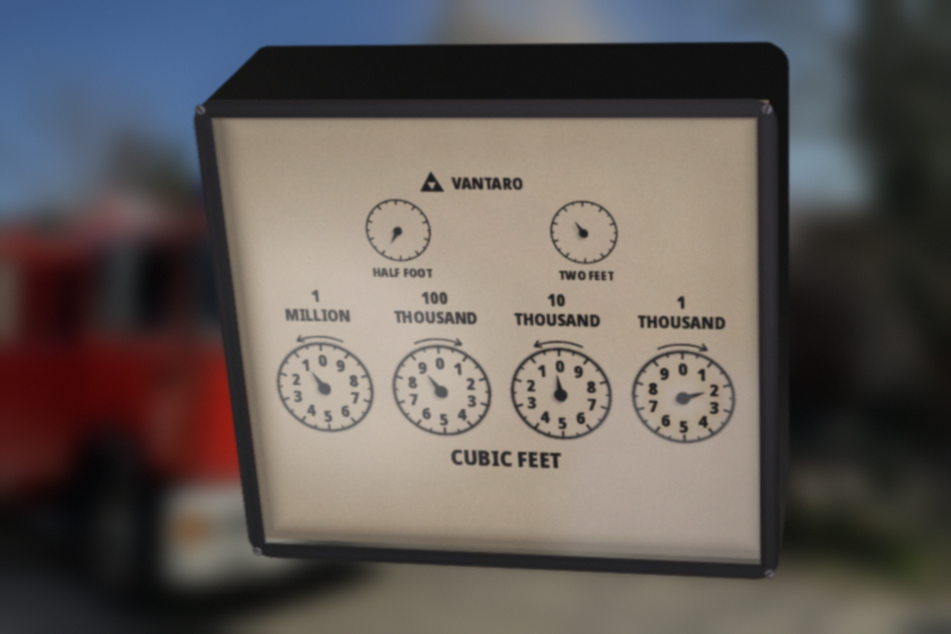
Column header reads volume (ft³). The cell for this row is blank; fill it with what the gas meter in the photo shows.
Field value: 90200 ft³
